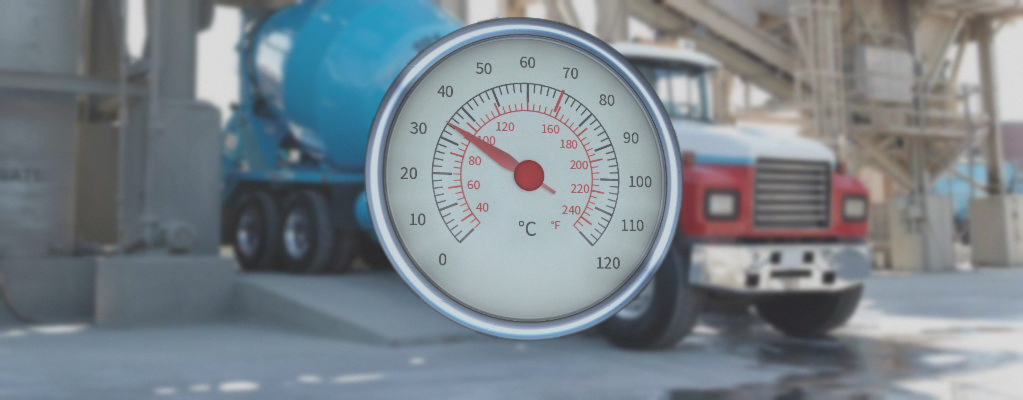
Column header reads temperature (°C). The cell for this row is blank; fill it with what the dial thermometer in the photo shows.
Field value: 34 °C
